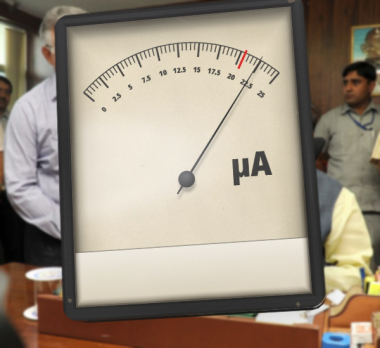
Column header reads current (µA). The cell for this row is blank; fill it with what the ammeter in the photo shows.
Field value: 22.5 µA
